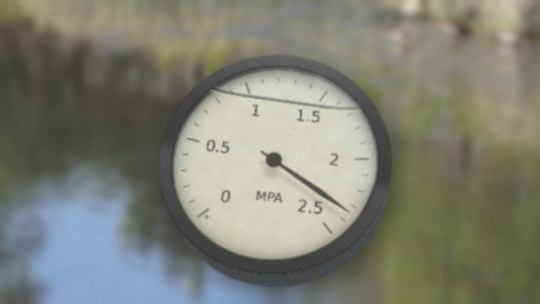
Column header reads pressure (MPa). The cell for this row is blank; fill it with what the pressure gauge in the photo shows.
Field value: 2.35 MPa
